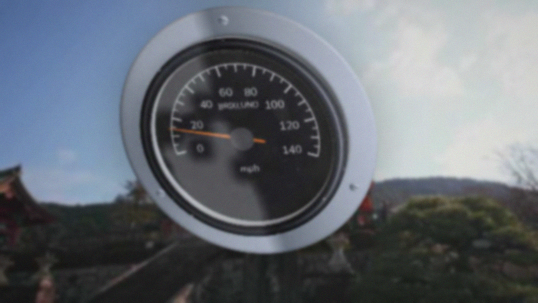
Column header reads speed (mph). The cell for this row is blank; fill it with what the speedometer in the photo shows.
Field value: 15 mph
